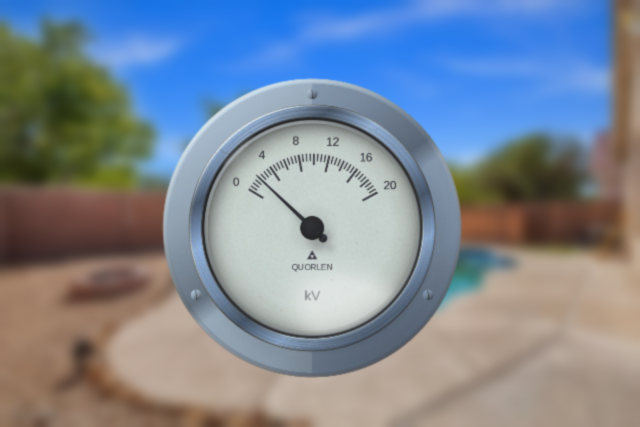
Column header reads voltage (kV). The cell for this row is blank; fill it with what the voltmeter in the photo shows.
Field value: 2 kV
